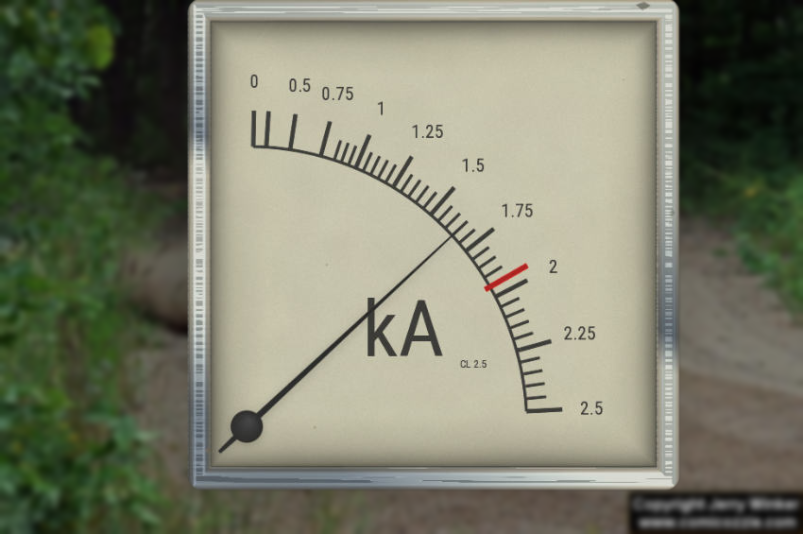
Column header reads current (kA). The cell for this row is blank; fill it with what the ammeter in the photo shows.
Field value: 1.65 kA
